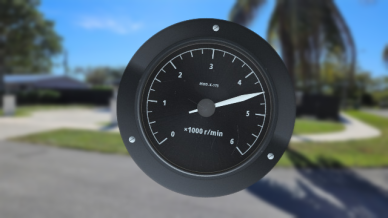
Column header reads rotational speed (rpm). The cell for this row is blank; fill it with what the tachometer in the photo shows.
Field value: 4500 rpm
